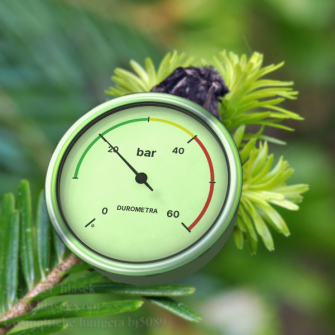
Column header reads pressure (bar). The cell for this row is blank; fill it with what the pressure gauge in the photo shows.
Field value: 20 bar
